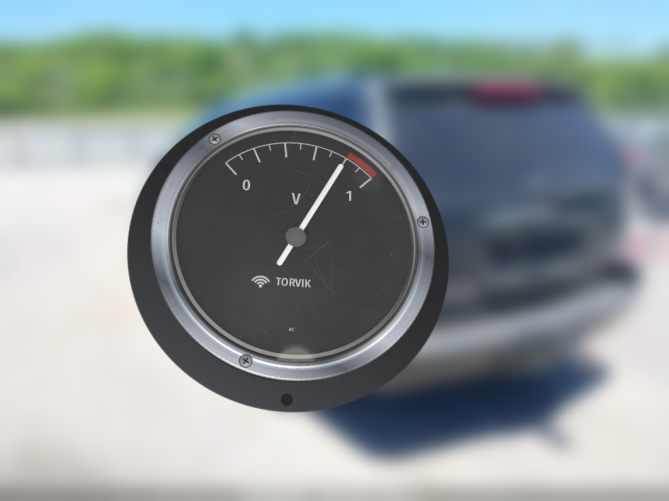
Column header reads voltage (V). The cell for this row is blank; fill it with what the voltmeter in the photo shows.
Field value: 0.8 V
